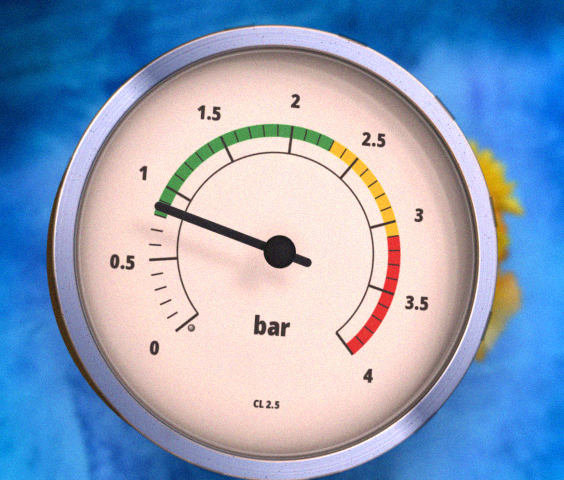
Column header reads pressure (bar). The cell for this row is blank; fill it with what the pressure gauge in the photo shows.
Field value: 0.85 bar
